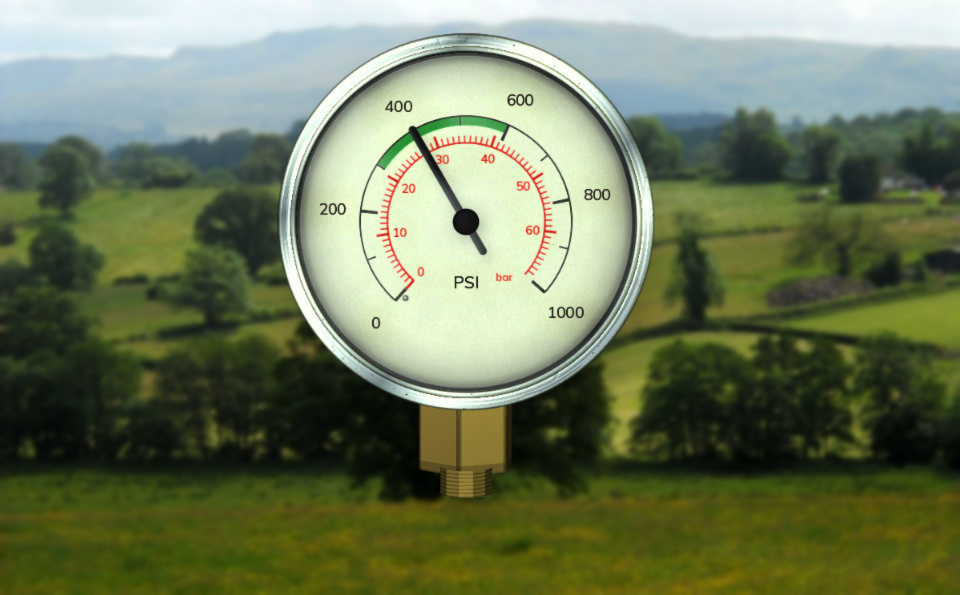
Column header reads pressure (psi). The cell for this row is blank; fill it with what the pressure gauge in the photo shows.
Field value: 400 psi
